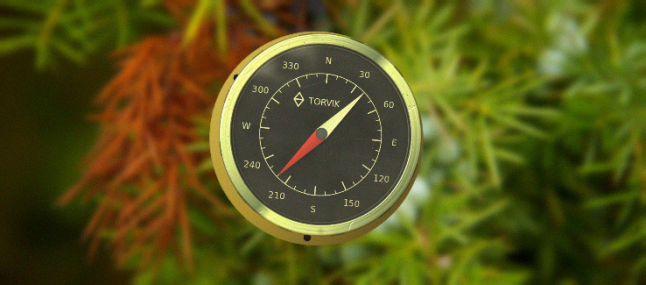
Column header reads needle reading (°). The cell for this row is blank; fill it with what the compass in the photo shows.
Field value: 220 °
